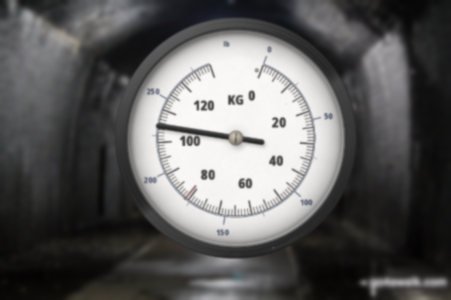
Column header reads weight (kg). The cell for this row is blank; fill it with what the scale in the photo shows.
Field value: 105 kg
